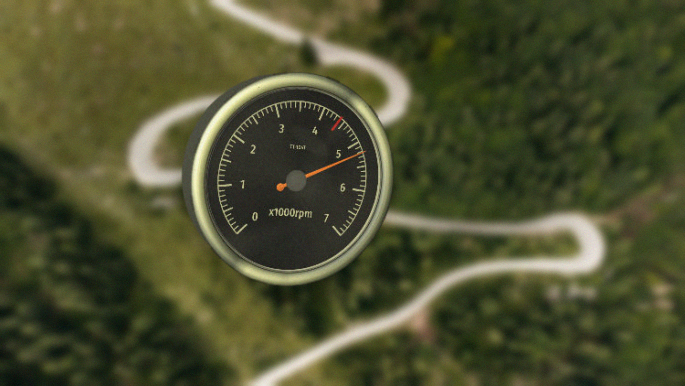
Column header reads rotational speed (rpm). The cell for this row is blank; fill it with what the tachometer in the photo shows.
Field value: 5200 rpm
